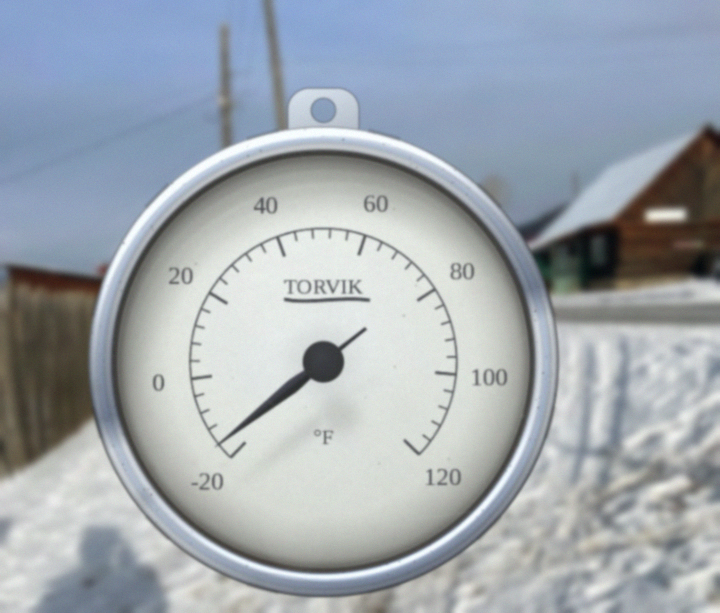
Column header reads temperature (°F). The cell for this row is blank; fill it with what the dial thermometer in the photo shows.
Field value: -16 °F
